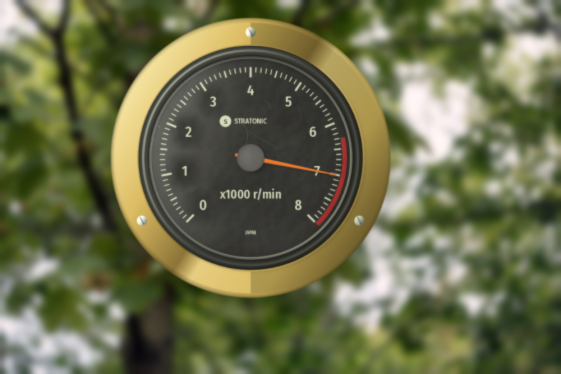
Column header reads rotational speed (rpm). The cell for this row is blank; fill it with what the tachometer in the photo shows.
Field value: 7000 rpm
